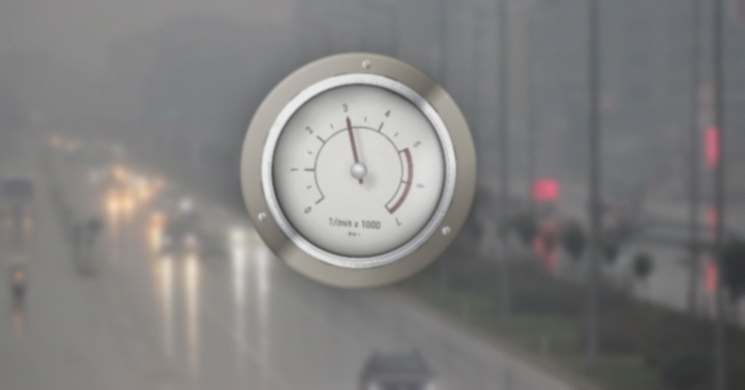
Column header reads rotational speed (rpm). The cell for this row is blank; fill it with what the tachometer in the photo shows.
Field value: 3000 rpm
